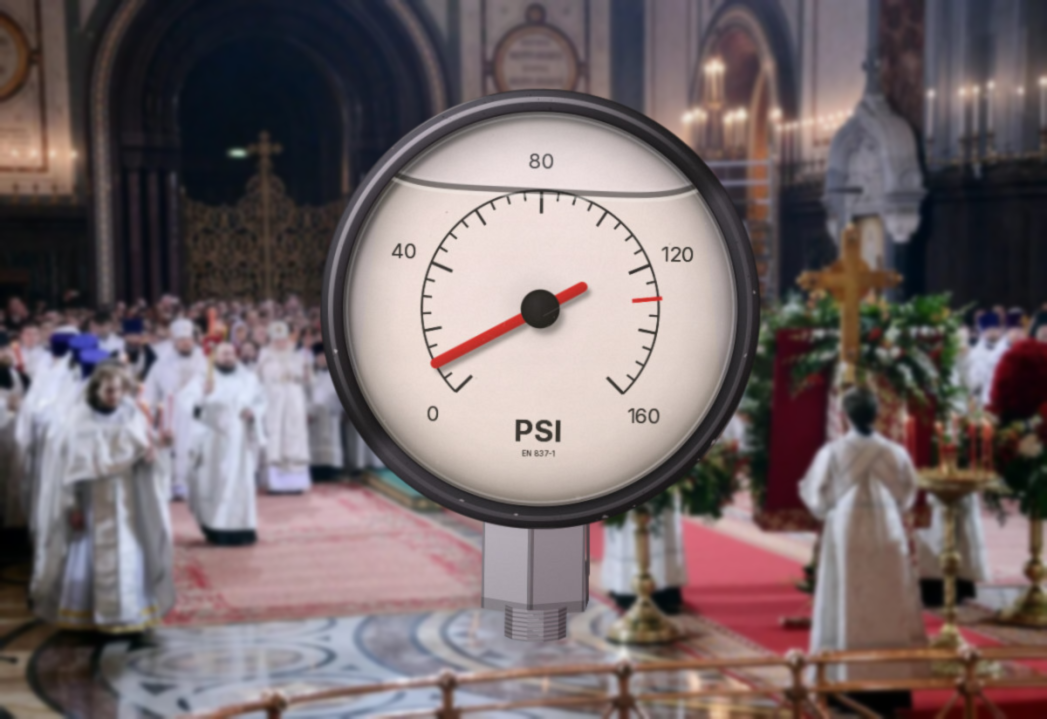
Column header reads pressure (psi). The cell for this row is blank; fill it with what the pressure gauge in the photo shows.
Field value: 10 psi
